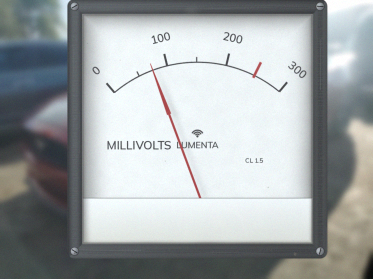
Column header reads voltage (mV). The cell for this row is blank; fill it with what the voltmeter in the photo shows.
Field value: 75 mV
